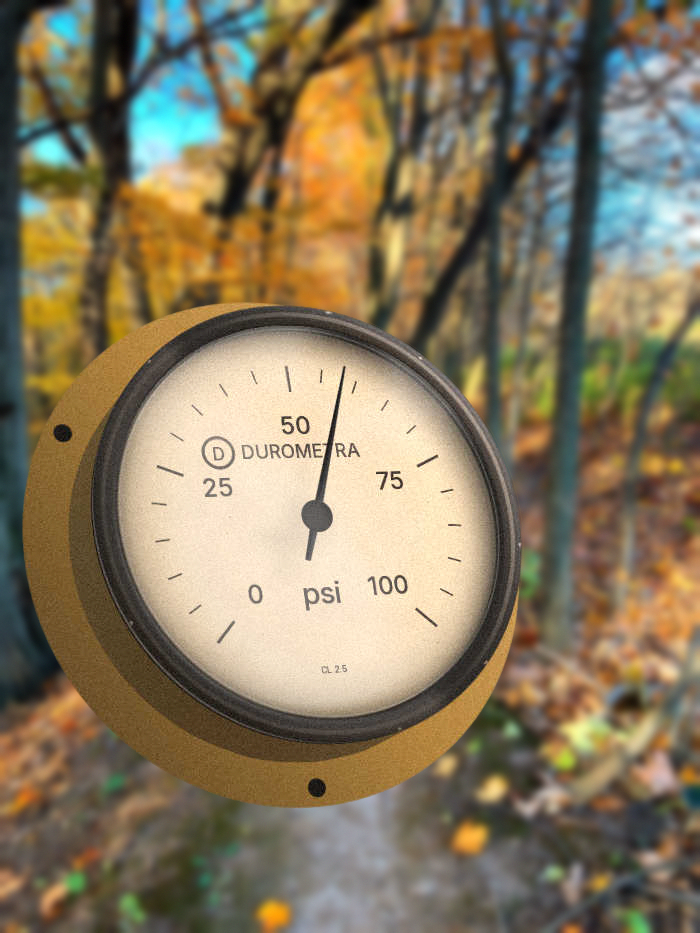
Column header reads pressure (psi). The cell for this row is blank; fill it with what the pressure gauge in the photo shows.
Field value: 57.5 psi
